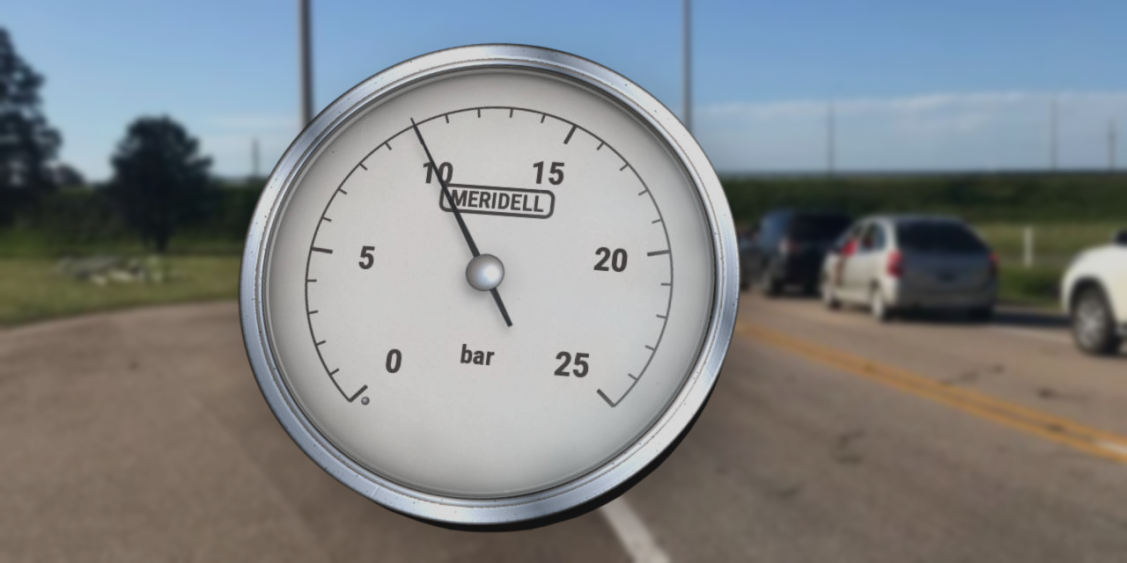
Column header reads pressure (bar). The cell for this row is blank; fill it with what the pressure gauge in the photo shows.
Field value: 10 bar
